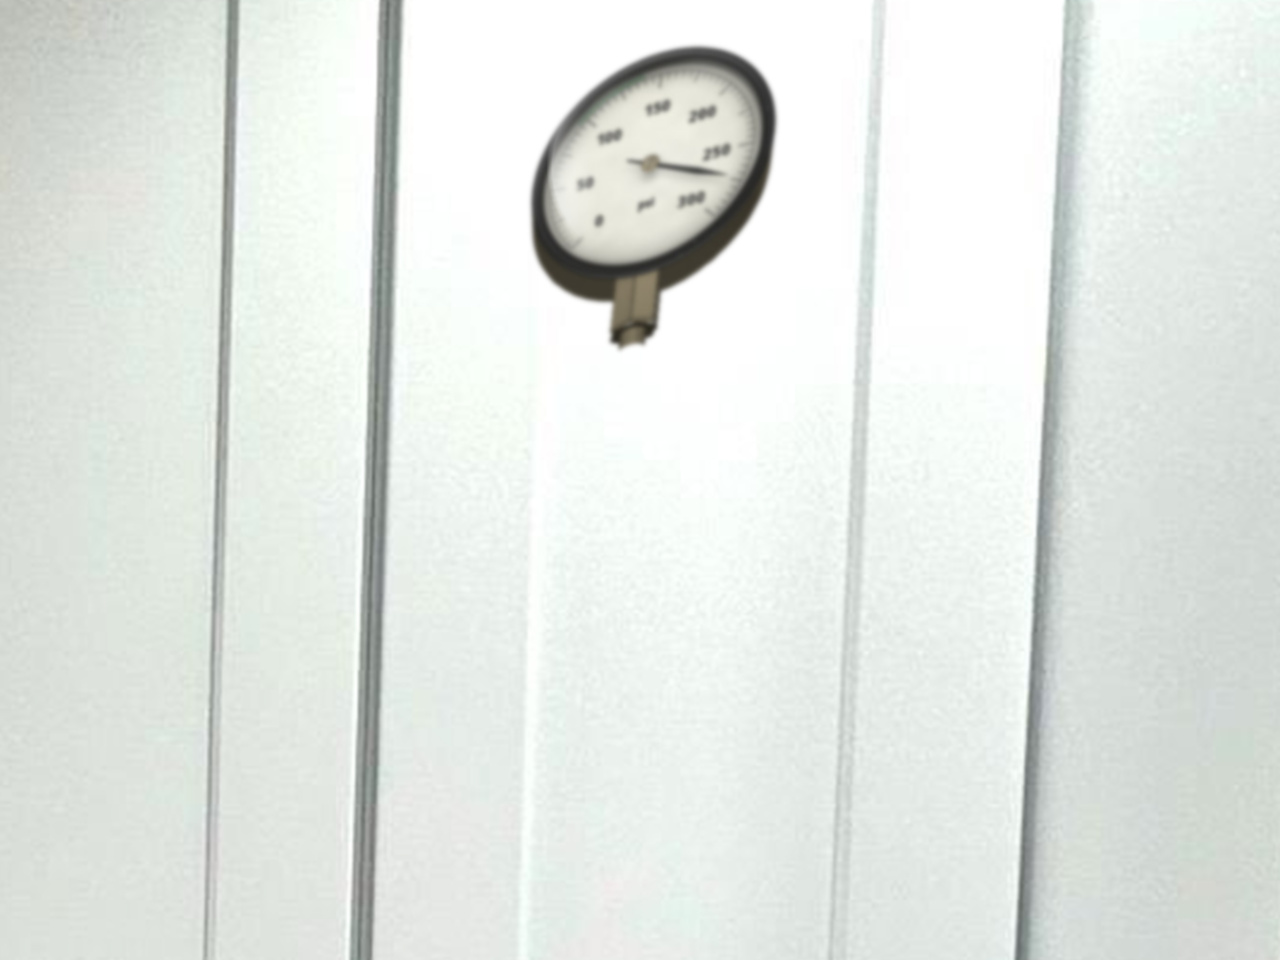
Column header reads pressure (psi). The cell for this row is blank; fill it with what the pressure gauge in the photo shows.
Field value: 275 psi
